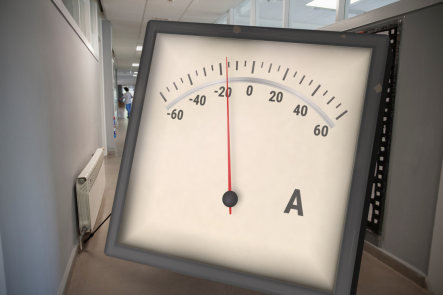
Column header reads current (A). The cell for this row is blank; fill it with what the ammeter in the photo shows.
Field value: -15 A
